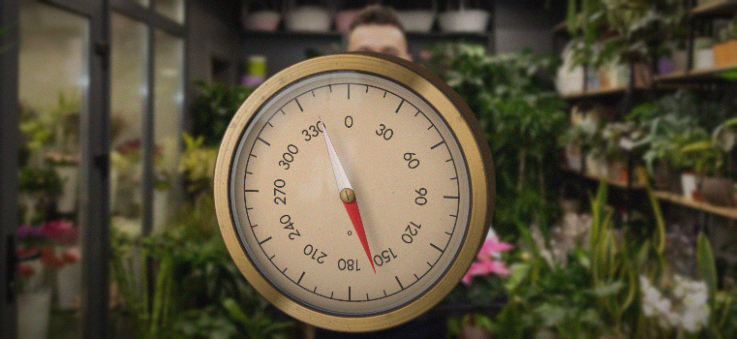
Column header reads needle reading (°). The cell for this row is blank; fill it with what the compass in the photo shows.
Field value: 160 °
